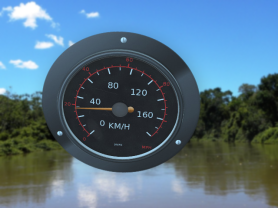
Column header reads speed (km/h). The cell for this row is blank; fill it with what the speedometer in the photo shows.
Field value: 30 km/h
